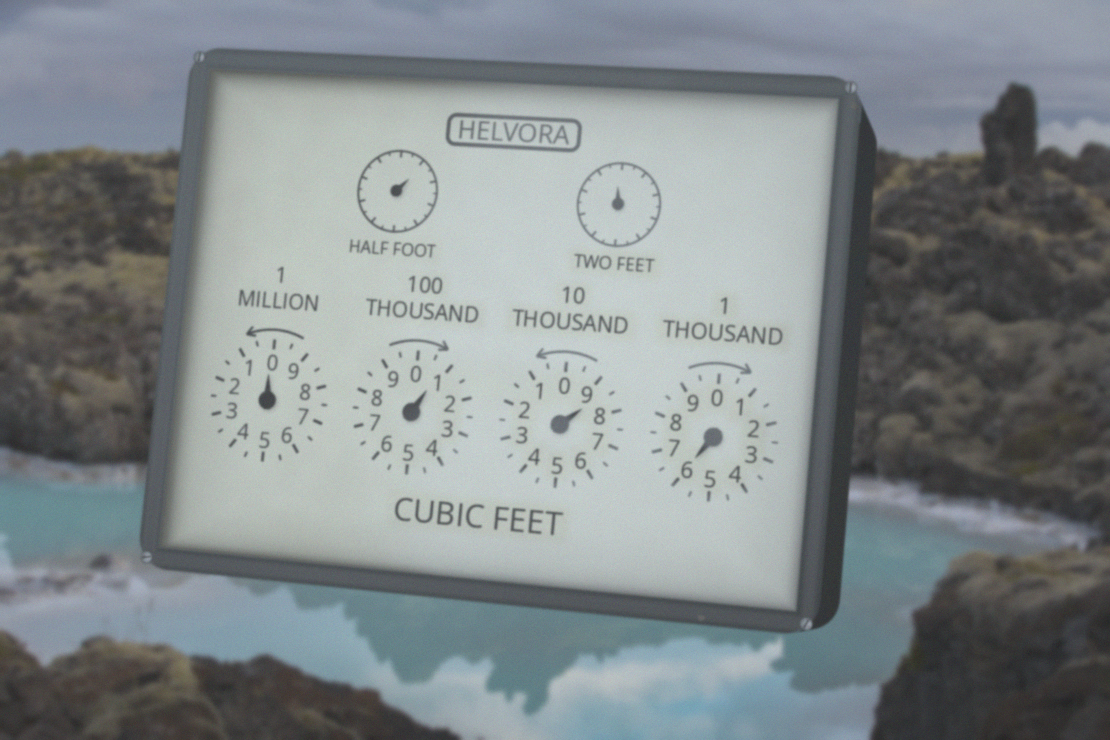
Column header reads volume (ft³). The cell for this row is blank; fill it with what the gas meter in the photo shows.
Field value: 8600 ft³
